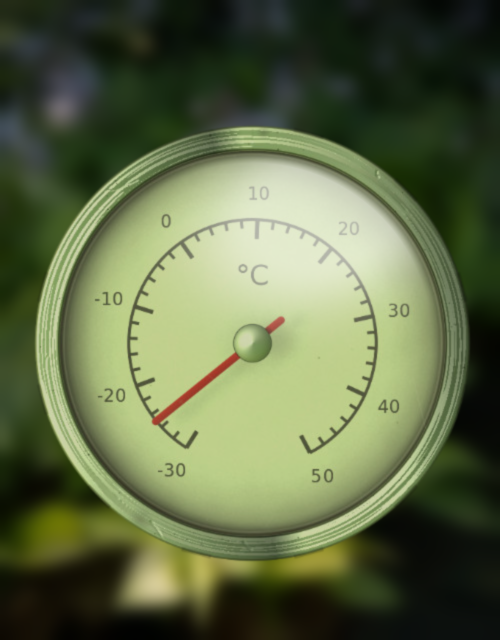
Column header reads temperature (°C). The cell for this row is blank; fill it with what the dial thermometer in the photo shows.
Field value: -25 °C
